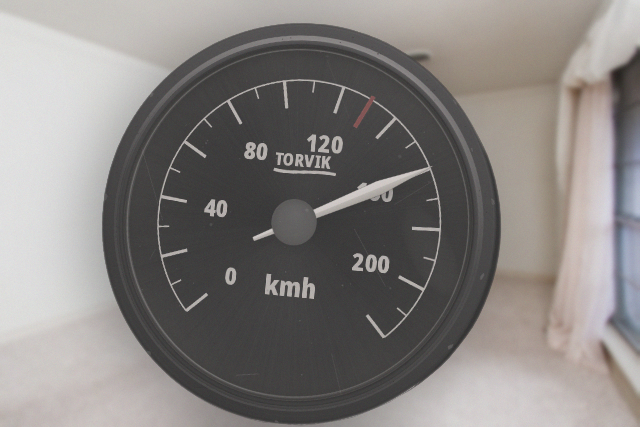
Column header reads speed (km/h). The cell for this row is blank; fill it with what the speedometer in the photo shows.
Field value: 160 km/h
